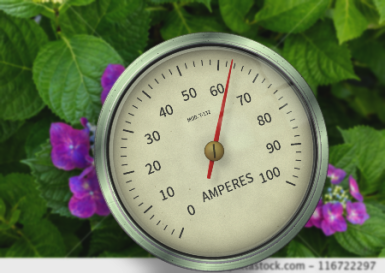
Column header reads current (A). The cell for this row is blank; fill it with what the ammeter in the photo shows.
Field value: 63 A
